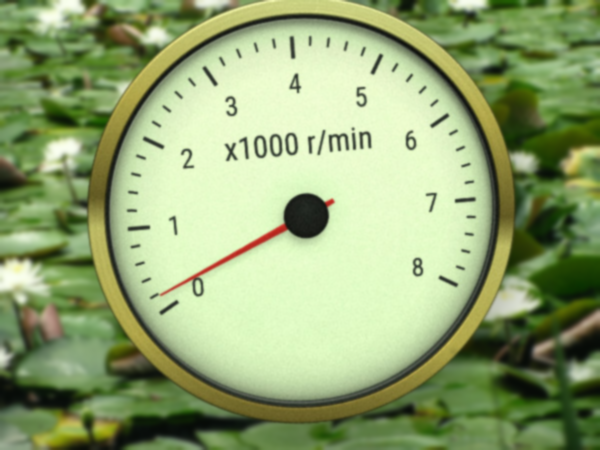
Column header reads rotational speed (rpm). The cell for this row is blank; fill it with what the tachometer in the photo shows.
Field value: 200 rpm
